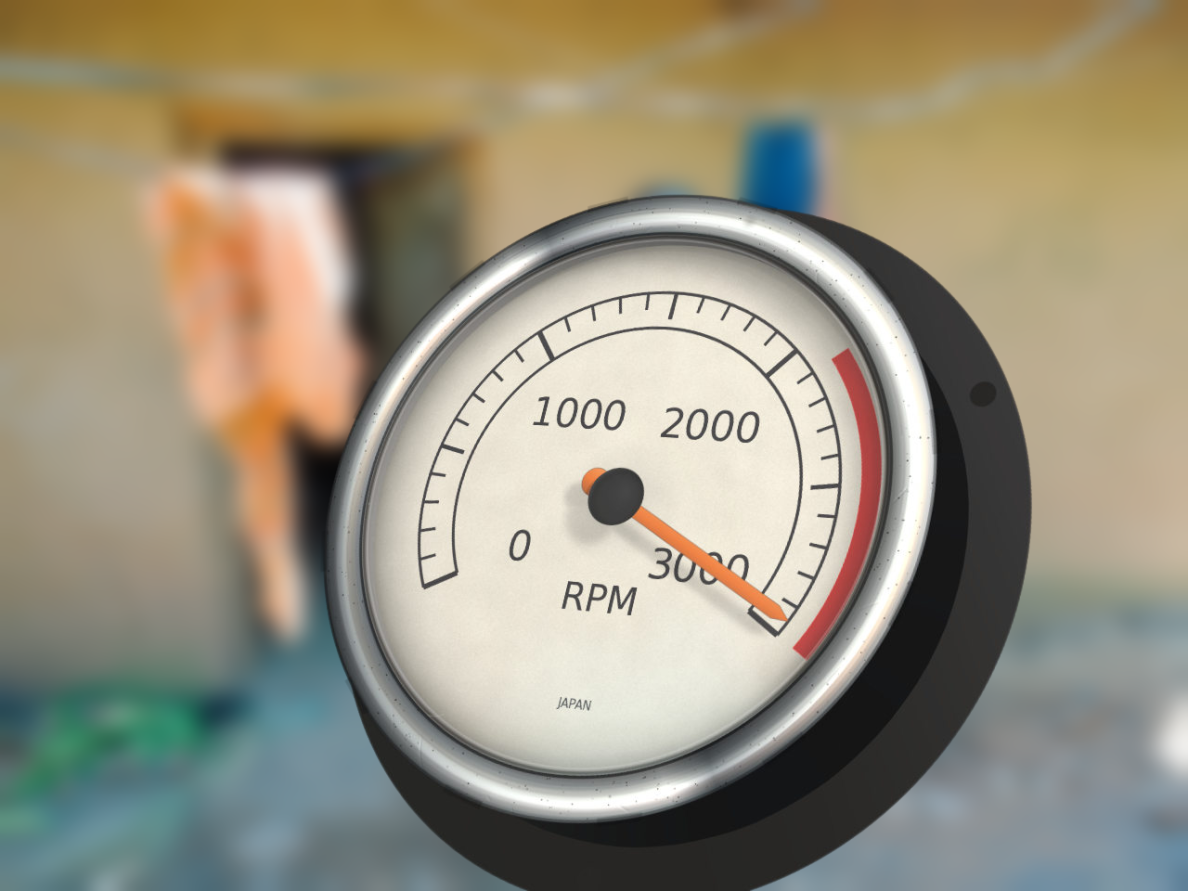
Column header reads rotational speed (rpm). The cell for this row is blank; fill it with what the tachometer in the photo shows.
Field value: 2950 rpm
